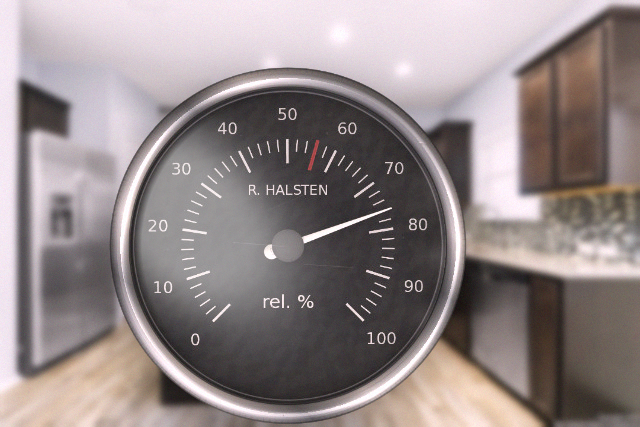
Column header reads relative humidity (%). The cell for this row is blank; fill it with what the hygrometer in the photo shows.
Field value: 76 %
